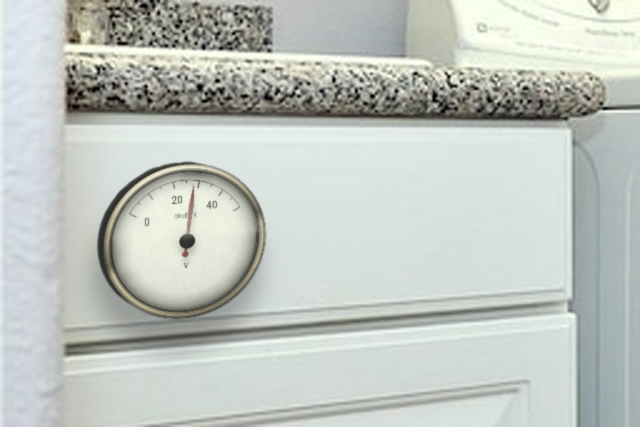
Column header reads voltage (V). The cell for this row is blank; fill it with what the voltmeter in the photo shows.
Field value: 27.5 V
